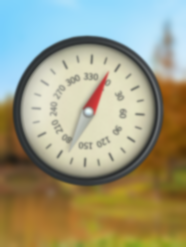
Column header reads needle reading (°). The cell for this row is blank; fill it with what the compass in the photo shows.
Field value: 352.5 °
